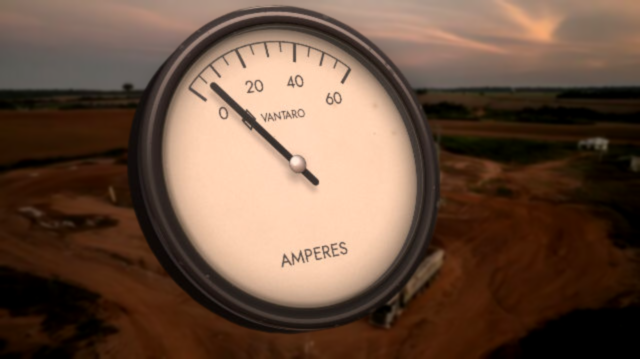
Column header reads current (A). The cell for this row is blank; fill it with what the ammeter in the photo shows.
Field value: 5 A
